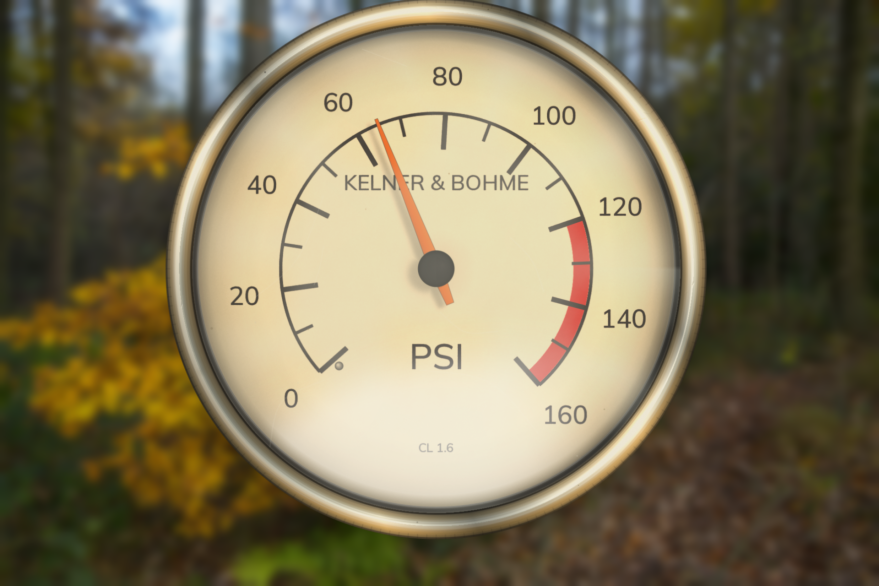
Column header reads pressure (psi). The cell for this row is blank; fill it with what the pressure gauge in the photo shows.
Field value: 65 psi
